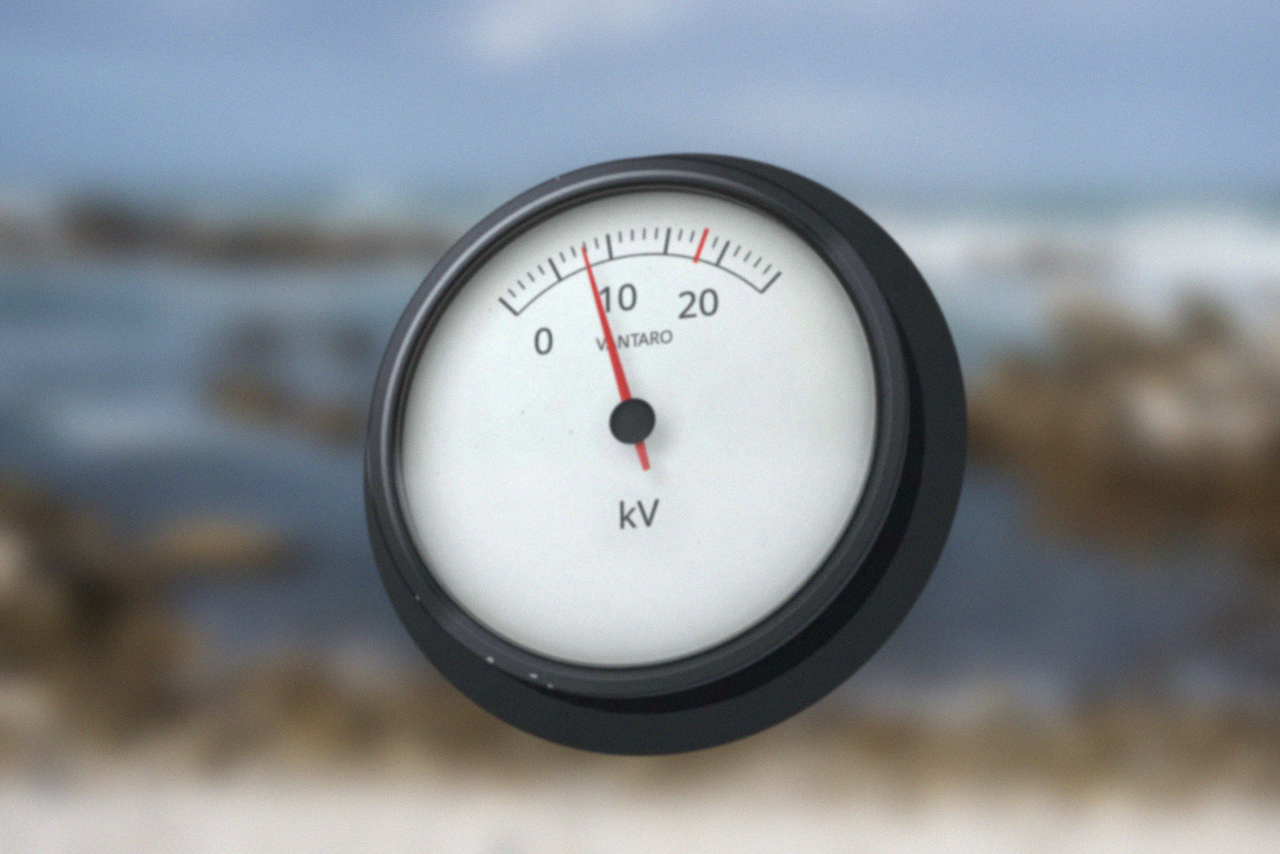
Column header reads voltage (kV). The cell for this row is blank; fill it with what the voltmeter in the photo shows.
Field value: 8 kV
